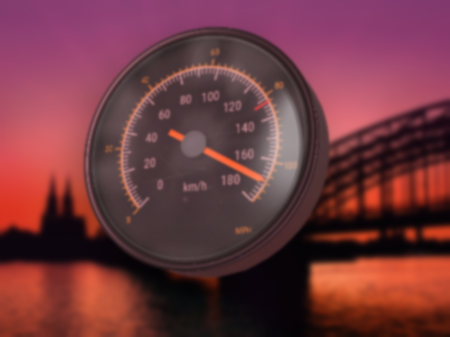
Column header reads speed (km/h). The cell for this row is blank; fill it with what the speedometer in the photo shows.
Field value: 170 km/h
